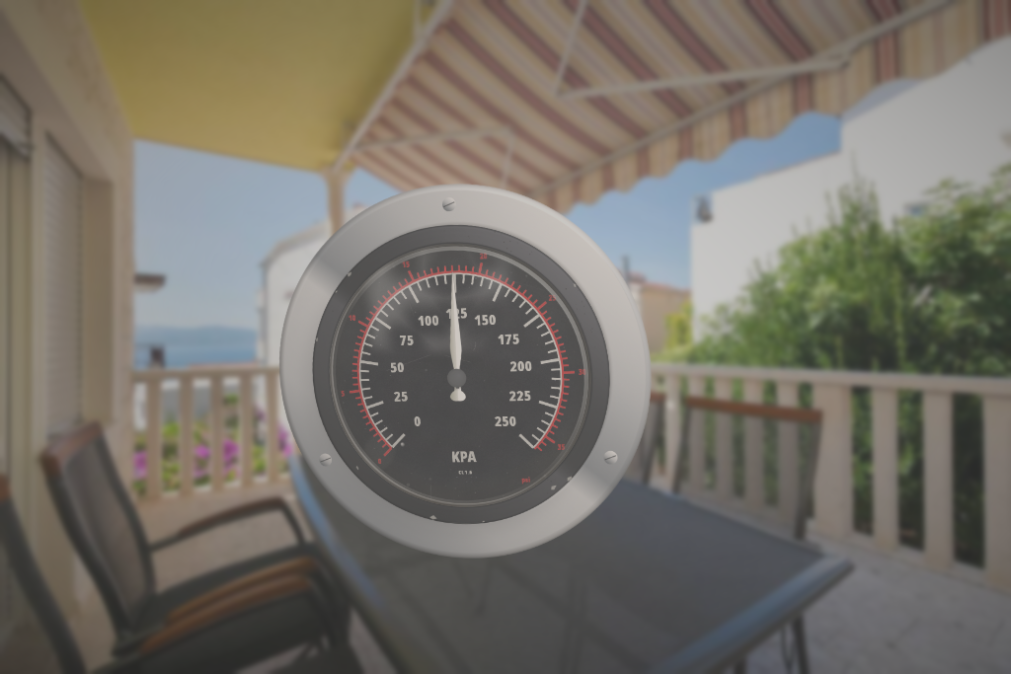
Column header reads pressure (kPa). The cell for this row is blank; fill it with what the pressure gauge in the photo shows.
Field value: 125 kPa
